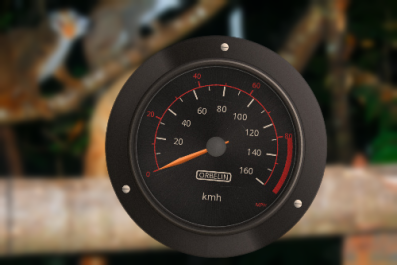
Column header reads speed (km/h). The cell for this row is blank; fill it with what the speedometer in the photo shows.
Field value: 0 km/h
